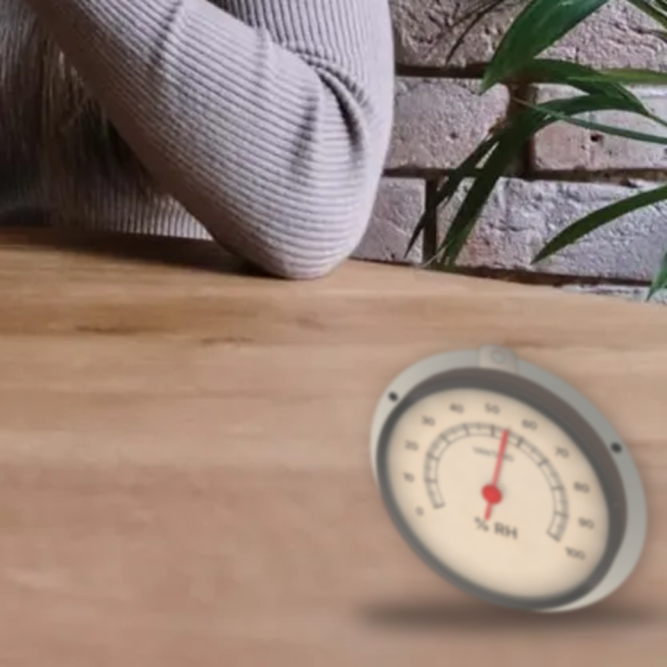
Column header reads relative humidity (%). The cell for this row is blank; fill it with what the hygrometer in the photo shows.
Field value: 55 %
